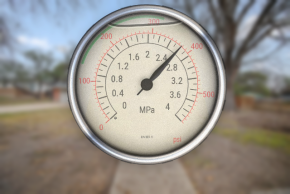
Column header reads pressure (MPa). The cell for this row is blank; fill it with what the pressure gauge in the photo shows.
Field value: 2.6 MPa
